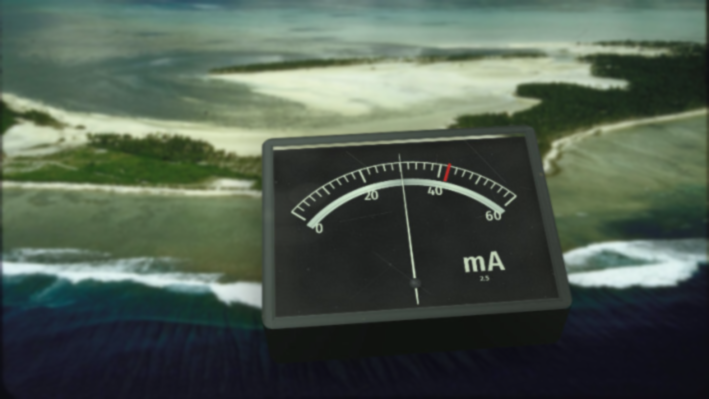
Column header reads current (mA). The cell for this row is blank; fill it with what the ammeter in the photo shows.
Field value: 30 mA
